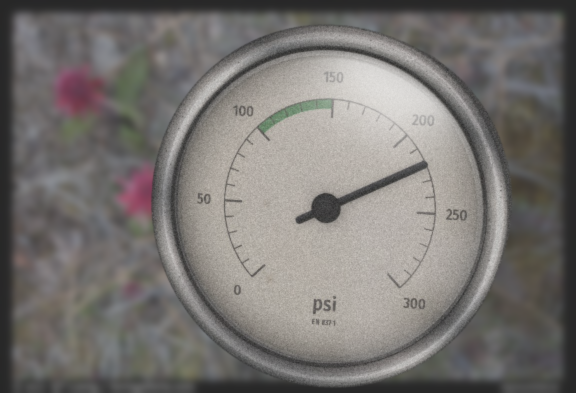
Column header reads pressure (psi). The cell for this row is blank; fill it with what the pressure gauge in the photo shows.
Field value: 220 psi
